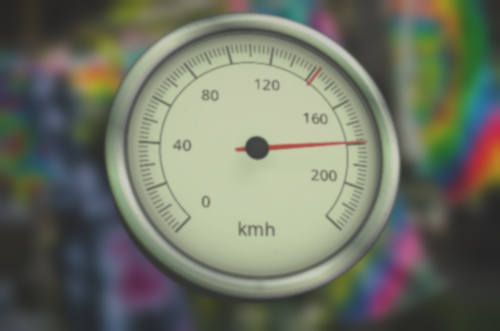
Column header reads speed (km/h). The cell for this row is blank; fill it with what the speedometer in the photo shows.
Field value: 180 km/h
